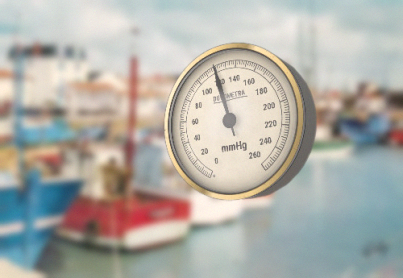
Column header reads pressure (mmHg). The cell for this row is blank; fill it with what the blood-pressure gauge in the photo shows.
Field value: 120 mmHg
